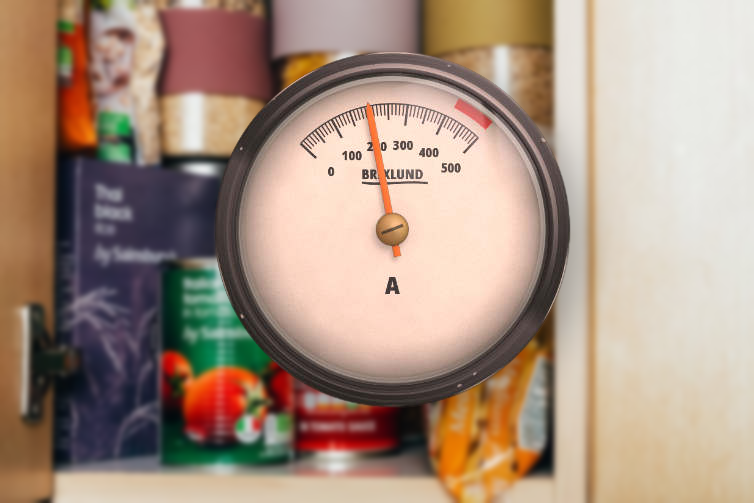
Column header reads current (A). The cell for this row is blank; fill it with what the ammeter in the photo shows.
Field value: 200 A
